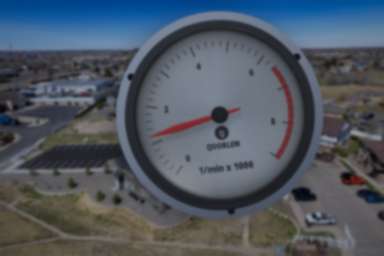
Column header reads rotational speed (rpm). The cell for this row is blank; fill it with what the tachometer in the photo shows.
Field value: 1200 rpm
